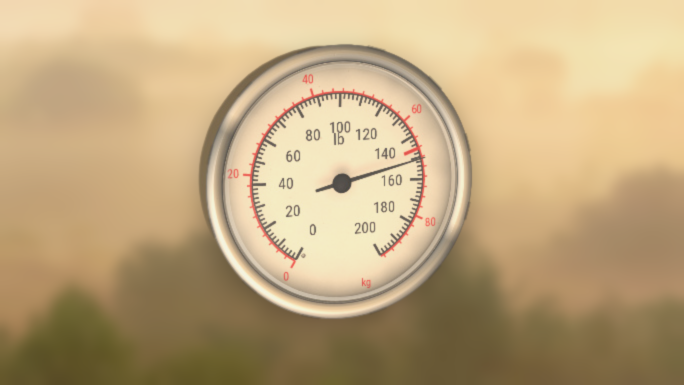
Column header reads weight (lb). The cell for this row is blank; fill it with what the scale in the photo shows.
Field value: 150 lb
